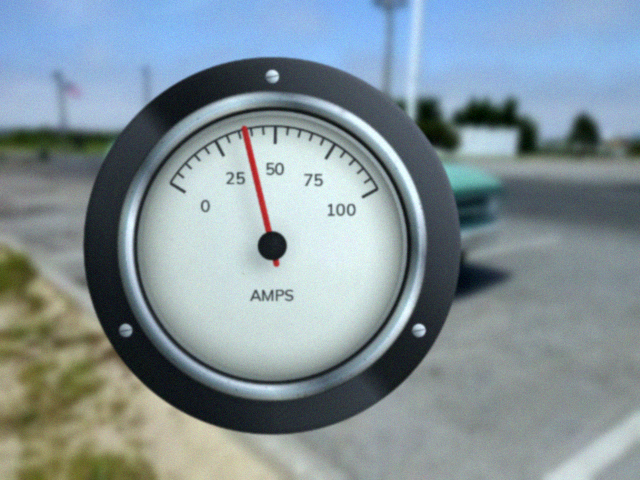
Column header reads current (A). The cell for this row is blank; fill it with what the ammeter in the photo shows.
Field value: 37.5 A
